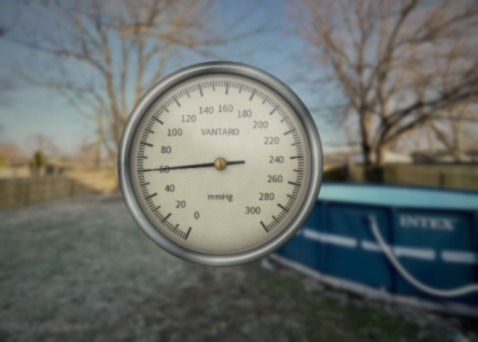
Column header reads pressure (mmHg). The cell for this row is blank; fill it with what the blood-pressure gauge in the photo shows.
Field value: 60 mmHg
